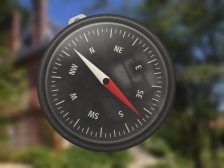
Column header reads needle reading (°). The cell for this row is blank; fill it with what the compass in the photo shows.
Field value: 160 °
